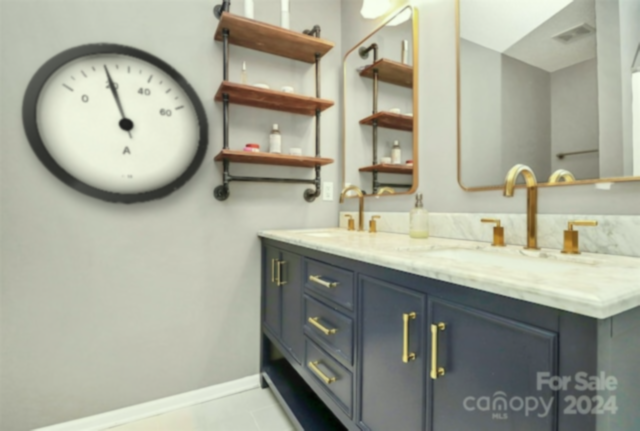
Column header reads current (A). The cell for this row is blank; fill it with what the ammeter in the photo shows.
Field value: 20 A
